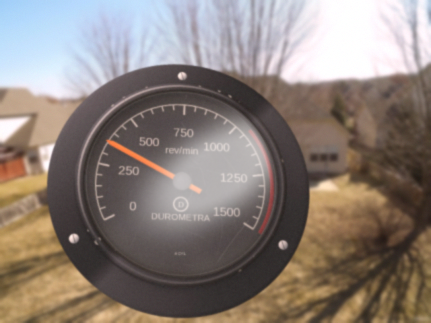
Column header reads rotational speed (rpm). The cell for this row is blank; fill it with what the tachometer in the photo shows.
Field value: 350 rpm
